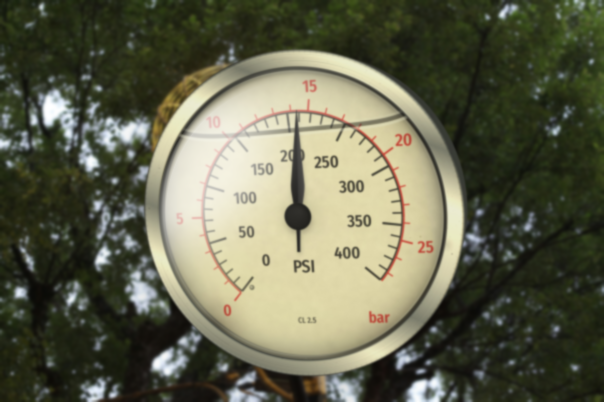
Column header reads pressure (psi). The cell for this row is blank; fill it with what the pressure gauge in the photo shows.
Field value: 210 psi
